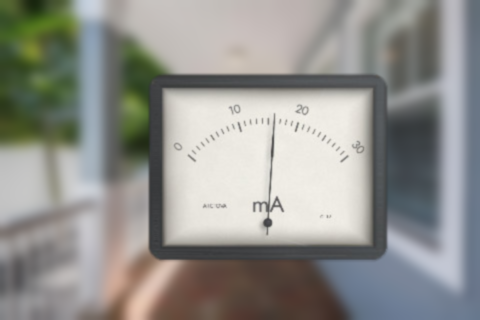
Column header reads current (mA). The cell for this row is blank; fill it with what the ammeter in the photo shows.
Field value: 16 mA
